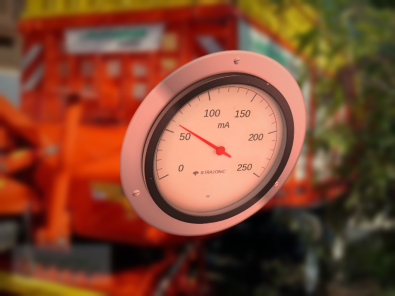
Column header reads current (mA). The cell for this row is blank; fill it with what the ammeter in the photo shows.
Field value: 60 mA
